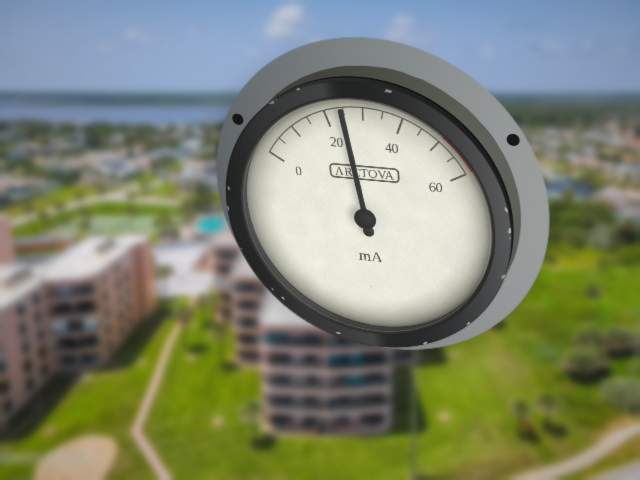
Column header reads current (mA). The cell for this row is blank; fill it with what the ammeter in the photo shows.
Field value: 25 mA
